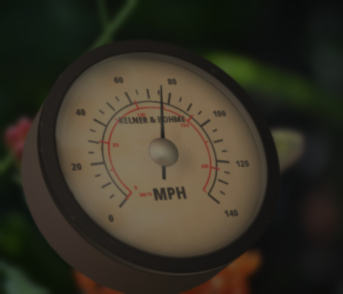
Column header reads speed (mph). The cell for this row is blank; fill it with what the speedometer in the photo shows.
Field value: 75 mph
